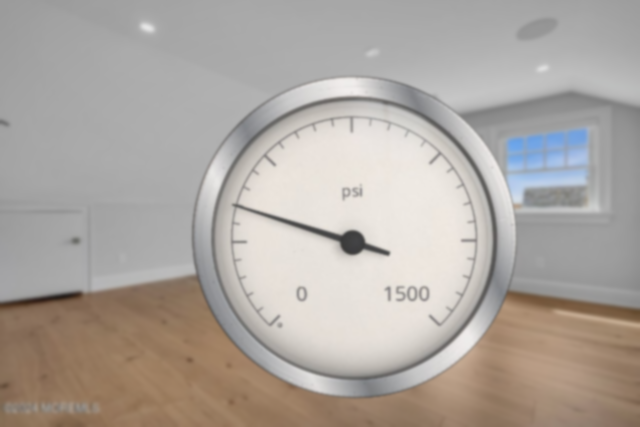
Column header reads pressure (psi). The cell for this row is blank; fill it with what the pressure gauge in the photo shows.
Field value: 350 psi
